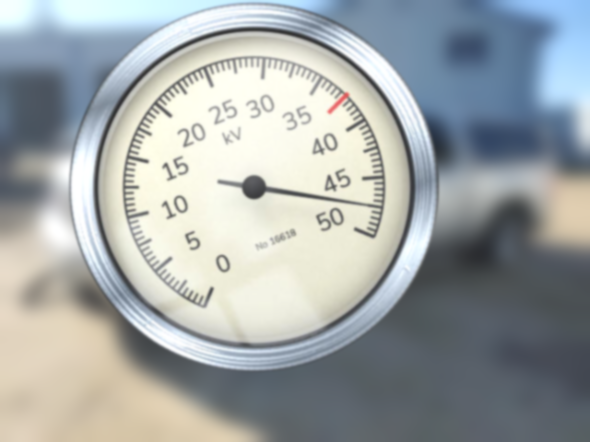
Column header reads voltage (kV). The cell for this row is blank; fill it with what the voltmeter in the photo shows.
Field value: 47.5 kV
